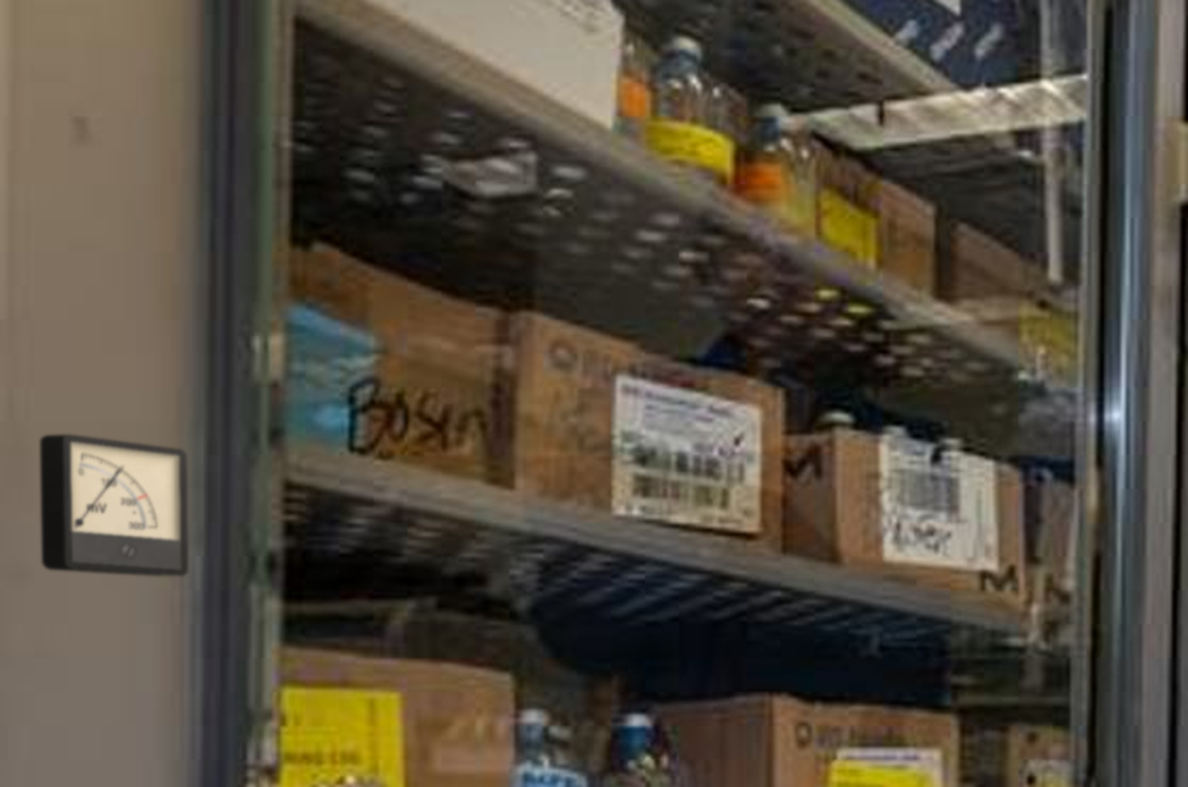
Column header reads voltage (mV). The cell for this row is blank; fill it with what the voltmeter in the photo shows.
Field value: 100 mV
